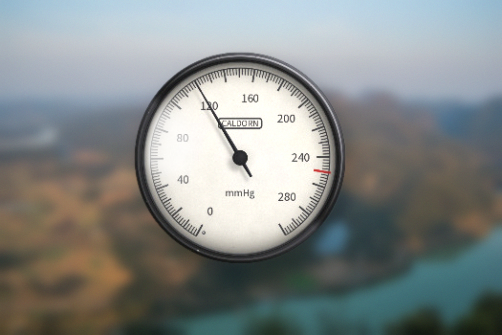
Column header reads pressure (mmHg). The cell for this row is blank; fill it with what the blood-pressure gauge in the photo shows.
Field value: 120 mmHg
